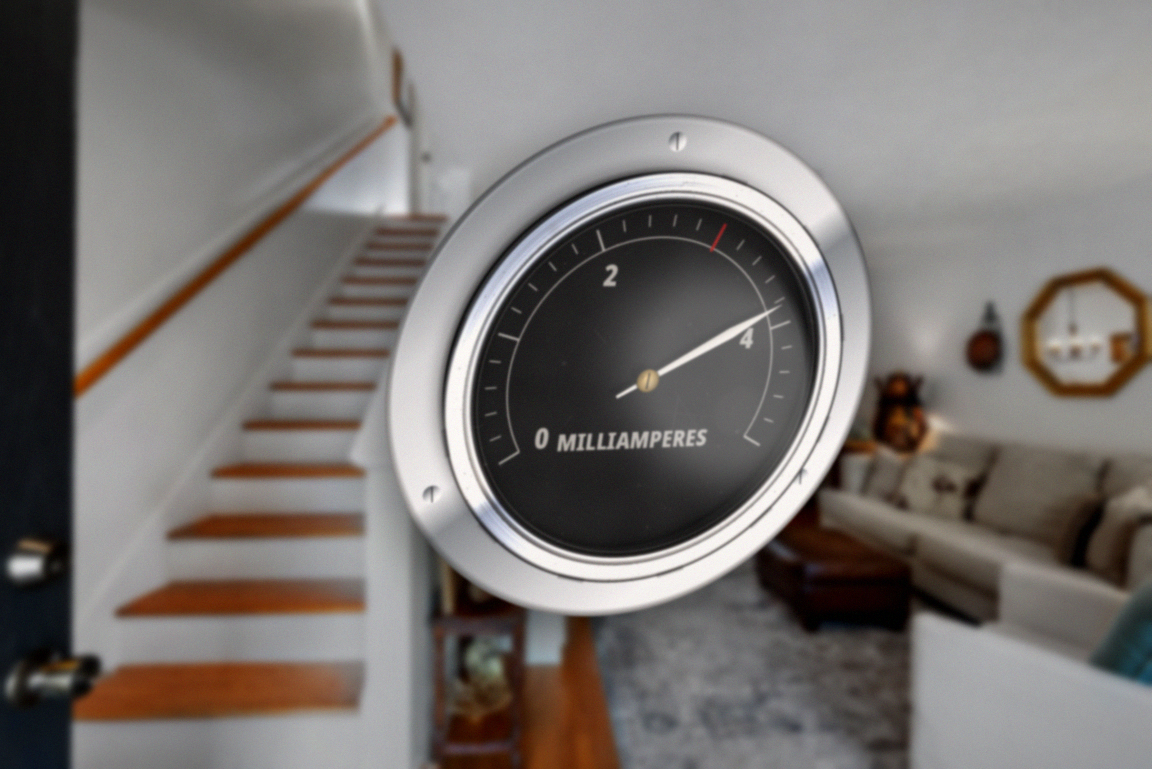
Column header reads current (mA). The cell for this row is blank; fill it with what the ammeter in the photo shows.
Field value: 3.8 mA
